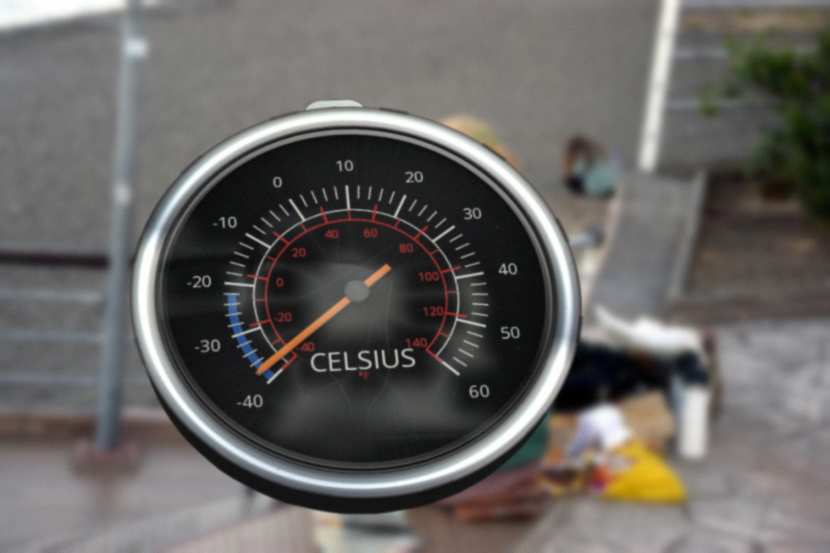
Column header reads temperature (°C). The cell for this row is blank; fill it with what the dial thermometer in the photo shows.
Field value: -38 °C
